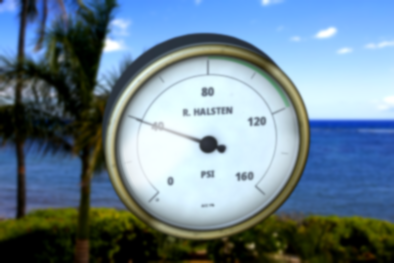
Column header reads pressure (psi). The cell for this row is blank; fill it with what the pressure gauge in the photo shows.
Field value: 40 psi
